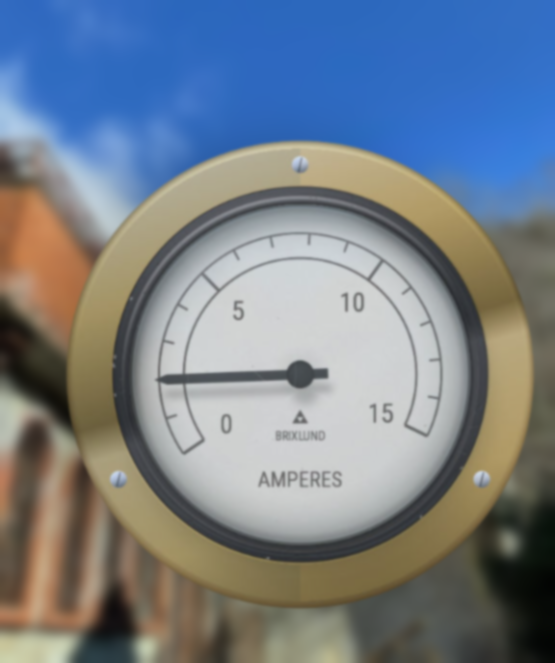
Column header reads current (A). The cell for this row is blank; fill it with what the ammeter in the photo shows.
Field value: 2 A
